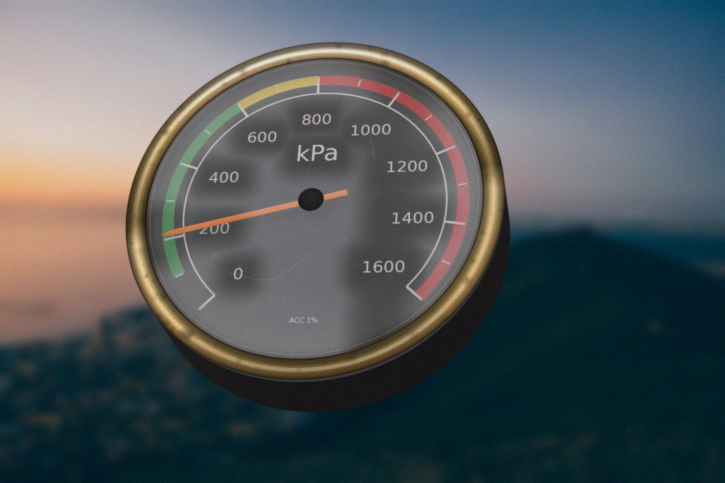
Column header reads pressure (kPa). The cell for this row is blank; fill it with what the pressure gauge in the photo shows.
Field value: 200 kPa
